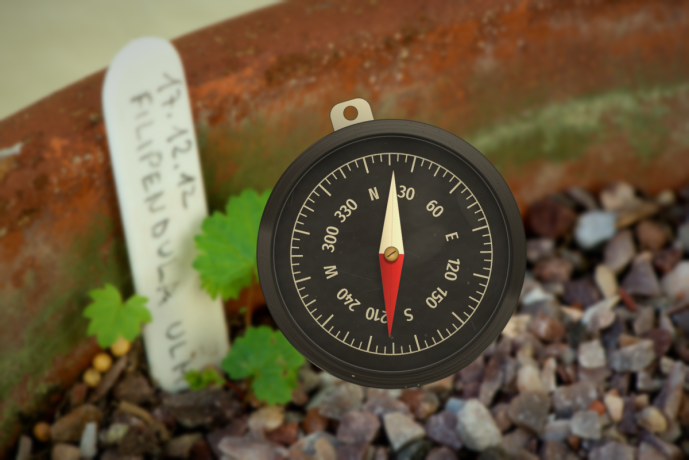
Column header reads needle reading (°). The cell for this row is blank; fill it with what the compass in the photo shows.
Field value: 197.5 °
